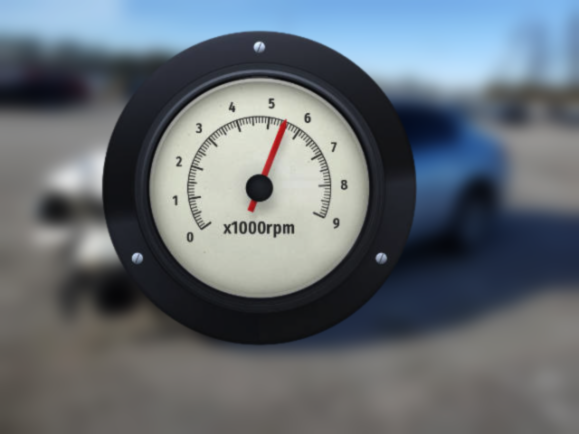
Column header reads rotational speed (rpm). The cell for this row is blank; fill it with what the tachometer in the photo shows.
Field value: 5500 rpm
